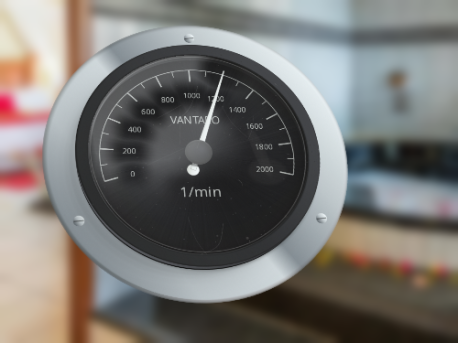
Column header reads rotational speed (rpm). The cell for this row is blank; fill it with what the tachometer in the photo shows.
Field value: 1200 rpm
